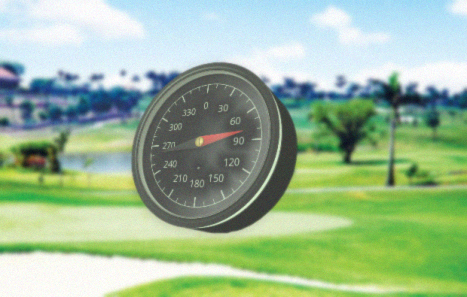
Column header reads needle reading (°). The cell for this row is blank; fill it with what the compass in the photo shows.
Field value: 80 °
